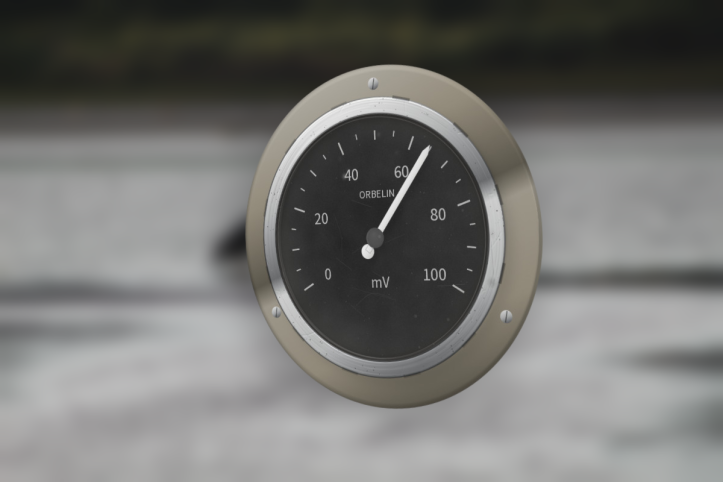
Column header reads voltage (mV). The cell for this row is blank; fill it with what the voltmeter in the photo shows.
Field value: 65 mV
